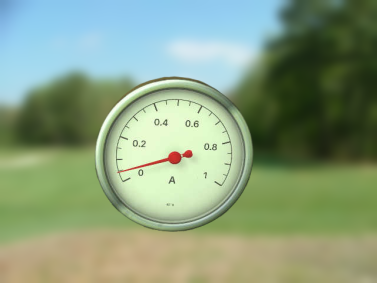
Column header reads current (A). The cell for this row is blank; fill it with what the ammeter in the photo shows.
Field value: 0.05 A
